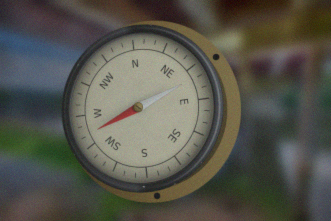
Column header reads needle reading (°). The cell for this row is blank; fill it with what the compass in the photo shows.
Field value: 250 °
